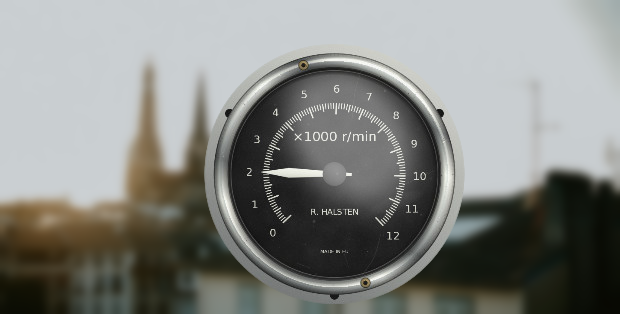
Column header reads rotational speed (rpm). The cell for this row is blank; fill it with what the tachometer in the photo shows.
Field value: 2000 rpm
